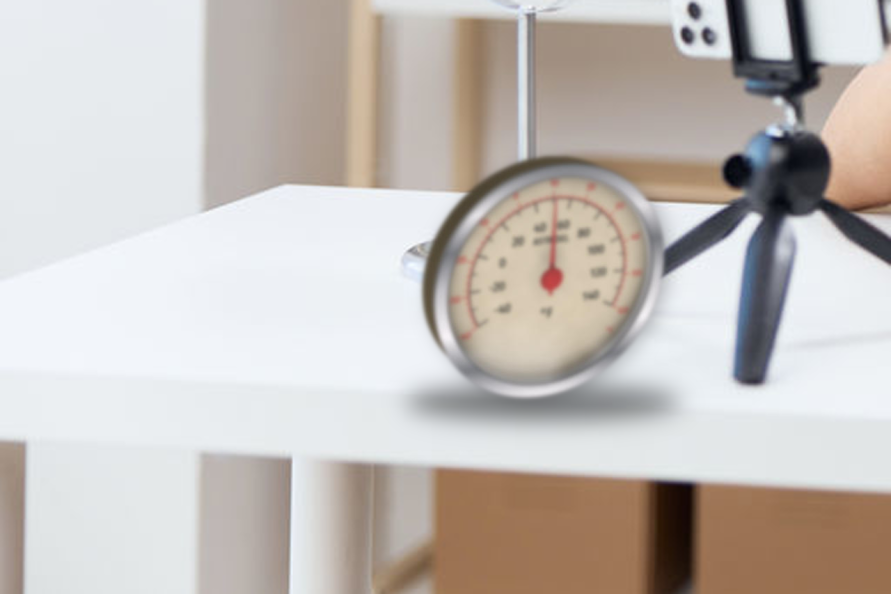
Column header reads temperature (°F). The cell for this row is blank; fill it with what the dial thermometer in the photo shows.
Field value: 50 °F
